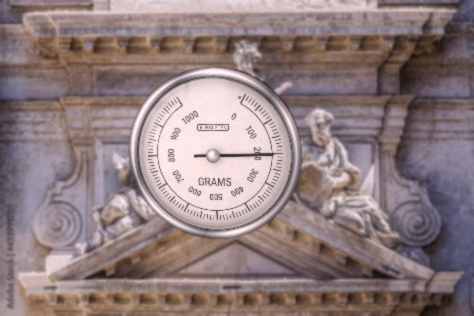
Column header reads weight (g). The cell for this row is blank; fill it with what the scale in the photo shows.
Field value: 200 g
